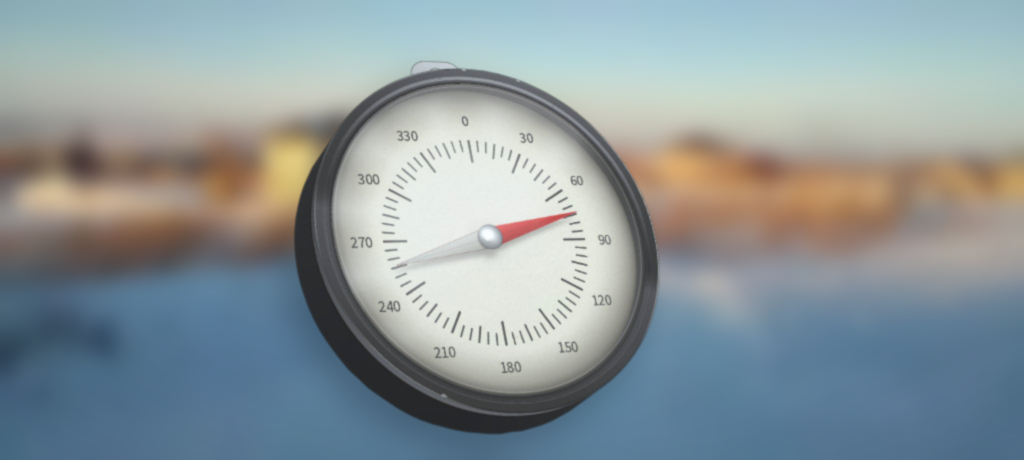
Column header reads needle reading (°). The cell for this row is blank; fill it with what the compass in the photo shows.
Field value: 75 °
